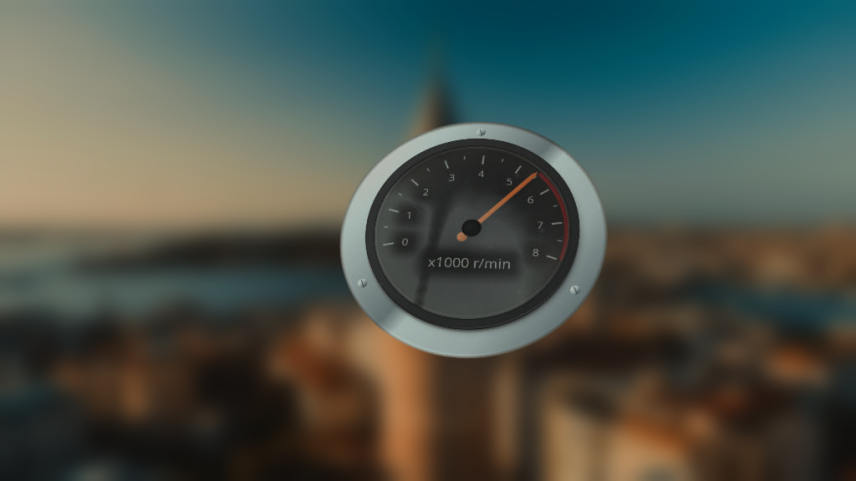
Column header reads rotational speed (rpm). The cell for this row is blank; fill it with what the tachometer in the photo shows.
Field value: 5500 rpm
